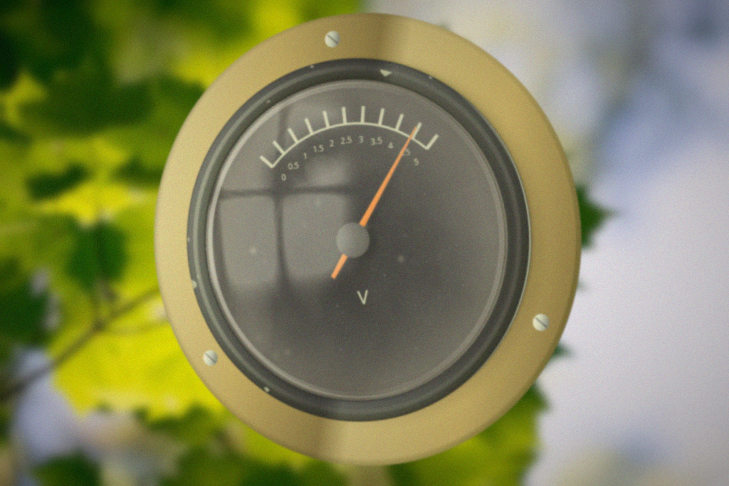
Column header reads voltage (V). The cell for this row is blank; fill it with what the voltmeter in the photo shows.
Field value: 4.5 V
